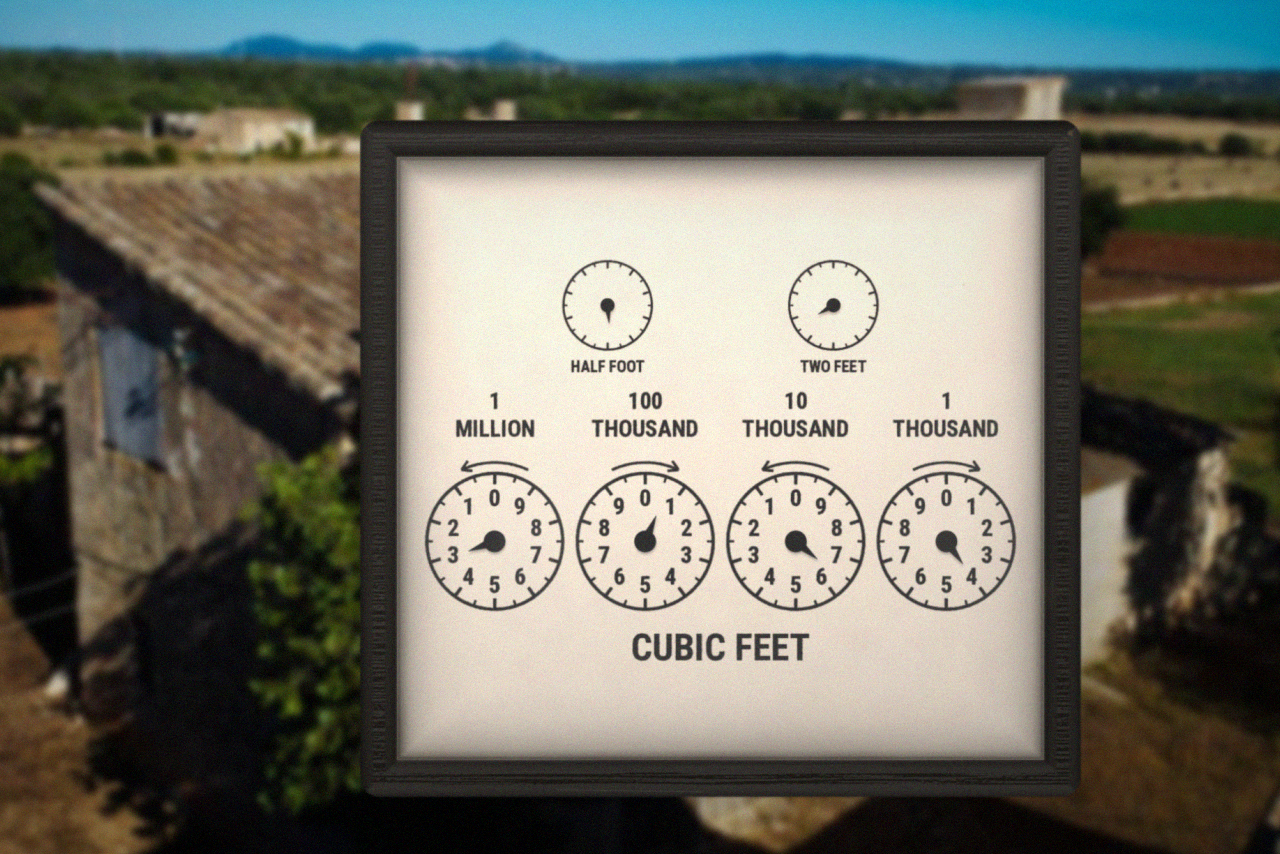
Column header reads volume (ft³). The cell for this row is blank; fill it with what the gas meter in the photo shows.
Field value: 306400 ft³
